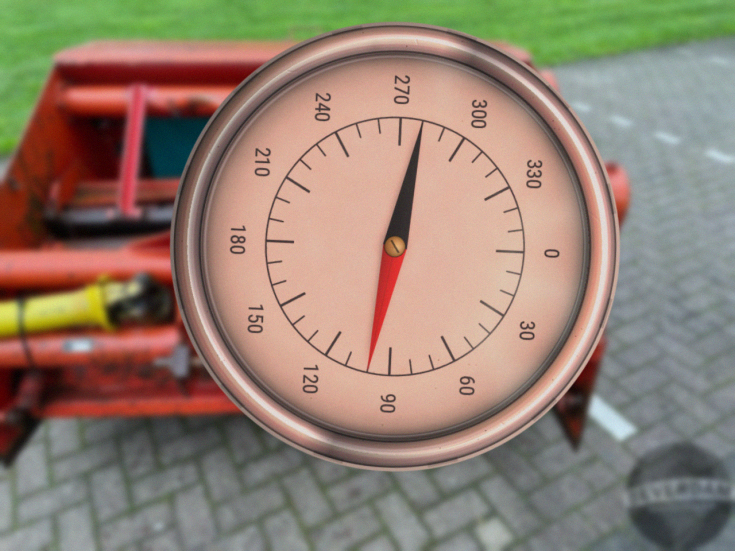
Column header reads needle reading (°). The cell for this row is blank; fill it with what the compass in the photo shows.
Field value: 100 °
